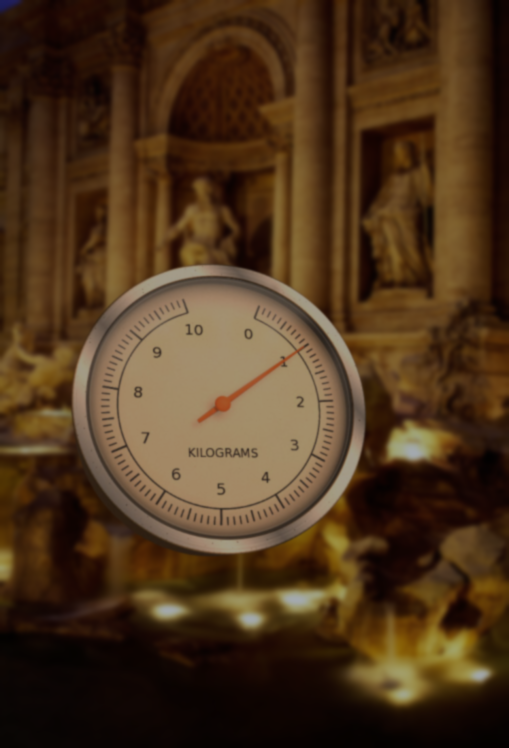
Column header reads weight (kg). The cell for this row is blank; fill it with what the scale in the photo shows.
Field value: 1 kg
